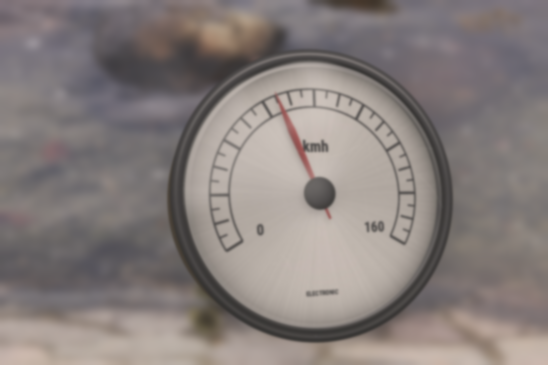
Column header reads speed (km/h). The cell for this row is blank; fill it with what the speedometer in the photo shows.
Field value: 65 km/h
